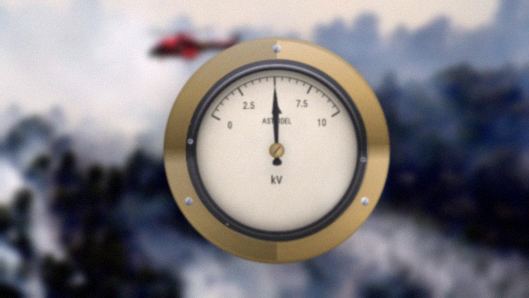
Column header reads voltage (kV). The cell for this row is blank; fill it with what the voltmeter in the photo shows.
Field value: 5 kV
